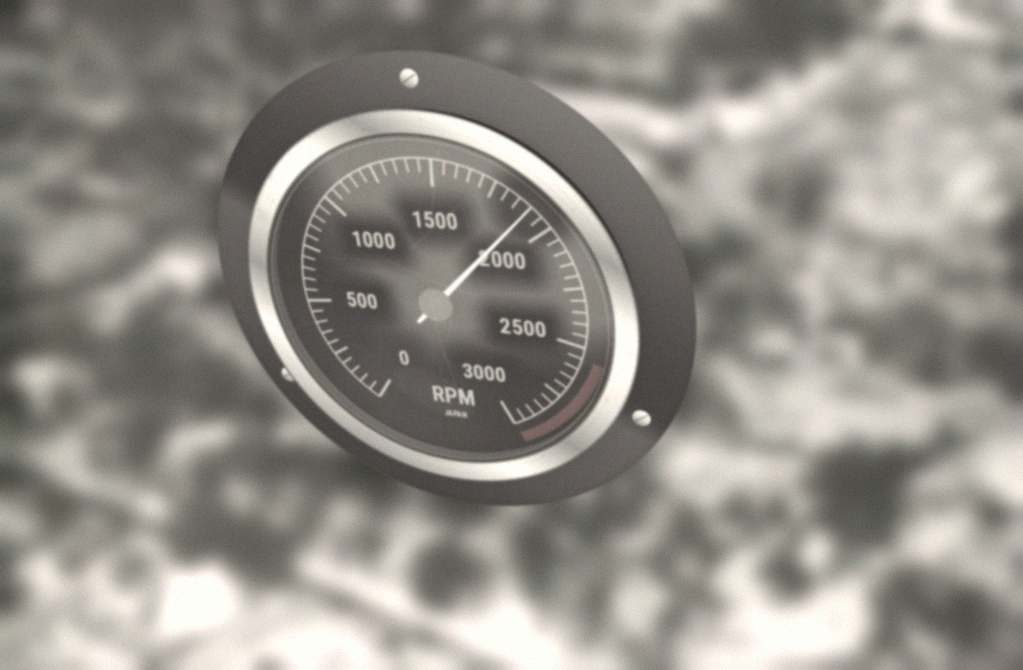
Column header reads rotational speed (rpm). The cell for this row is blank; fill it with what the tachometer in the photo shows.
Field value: 1900 rpm
